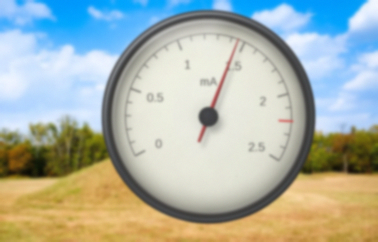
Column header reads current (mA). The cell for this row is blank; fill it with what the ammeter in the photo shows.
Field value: 1.45 mA
